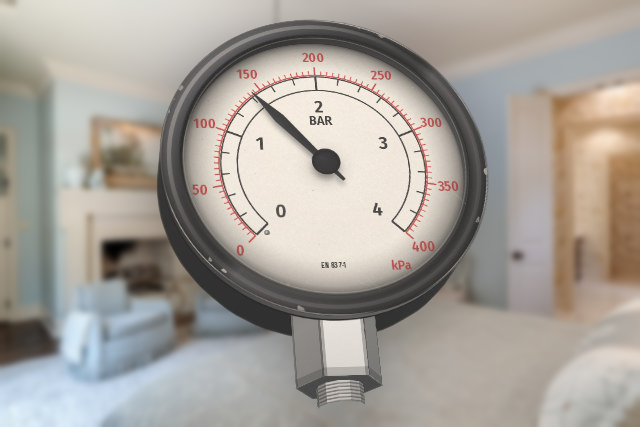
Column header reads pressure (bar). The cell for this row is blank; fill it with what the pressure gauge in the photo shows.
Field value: 1.4 bar
